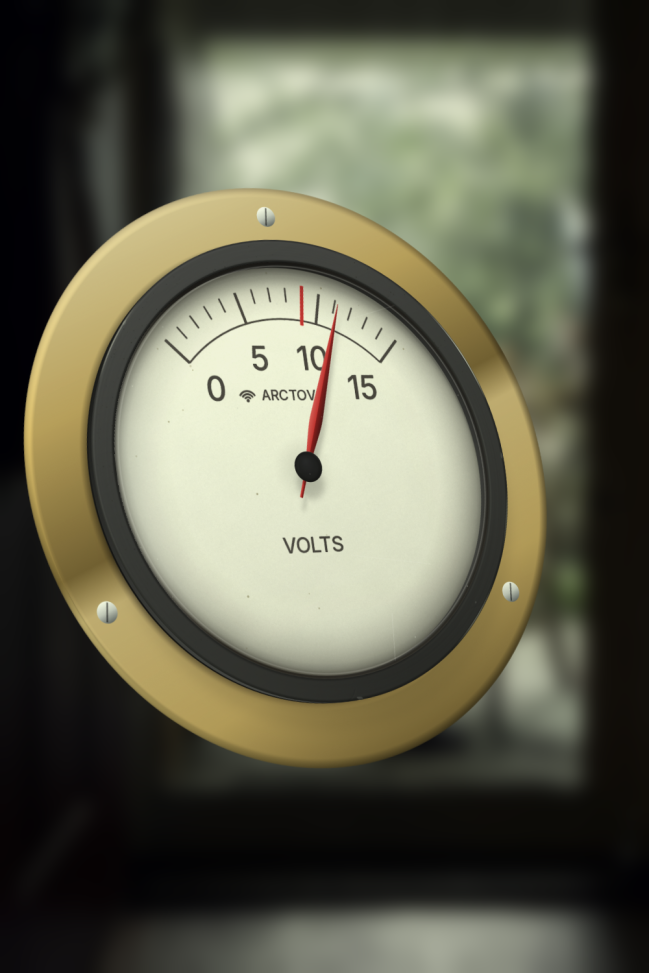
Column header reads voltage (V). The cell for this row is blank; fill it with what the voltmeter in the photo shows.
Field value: 11 V
